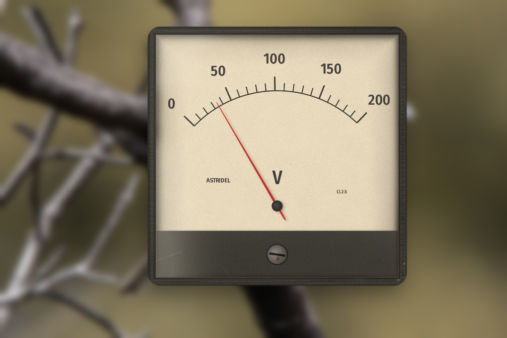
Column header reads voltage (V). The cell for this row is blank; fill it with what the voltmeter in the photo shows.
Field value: 35 V
